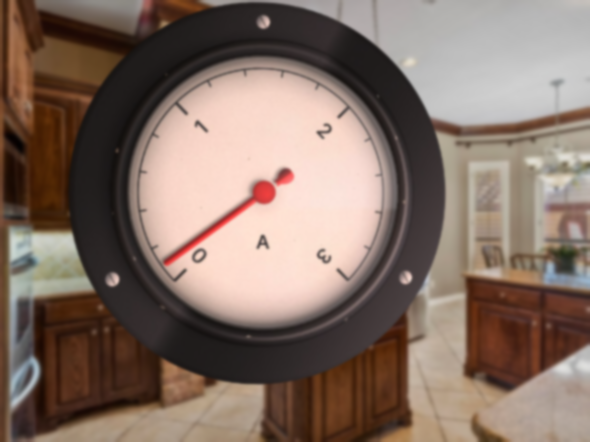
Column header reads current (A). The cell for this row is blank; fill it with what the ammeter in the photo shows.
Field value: 0.1 A
